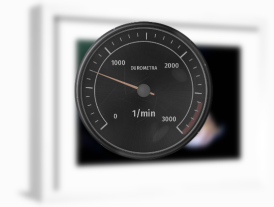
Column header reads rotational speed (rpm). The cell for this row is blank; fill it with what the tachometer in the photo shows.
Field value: 700 rpm
